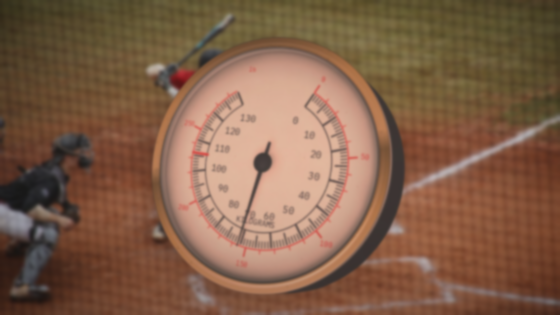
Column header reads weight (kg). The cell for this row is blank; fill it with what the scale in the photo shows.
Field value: 70 kg
